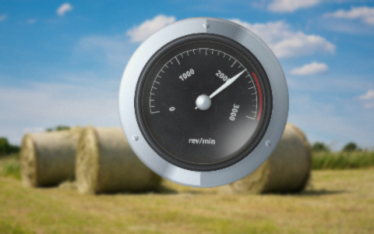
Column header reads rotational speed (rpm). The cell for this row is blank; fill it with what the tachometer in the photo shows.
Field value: 2200 rpm
